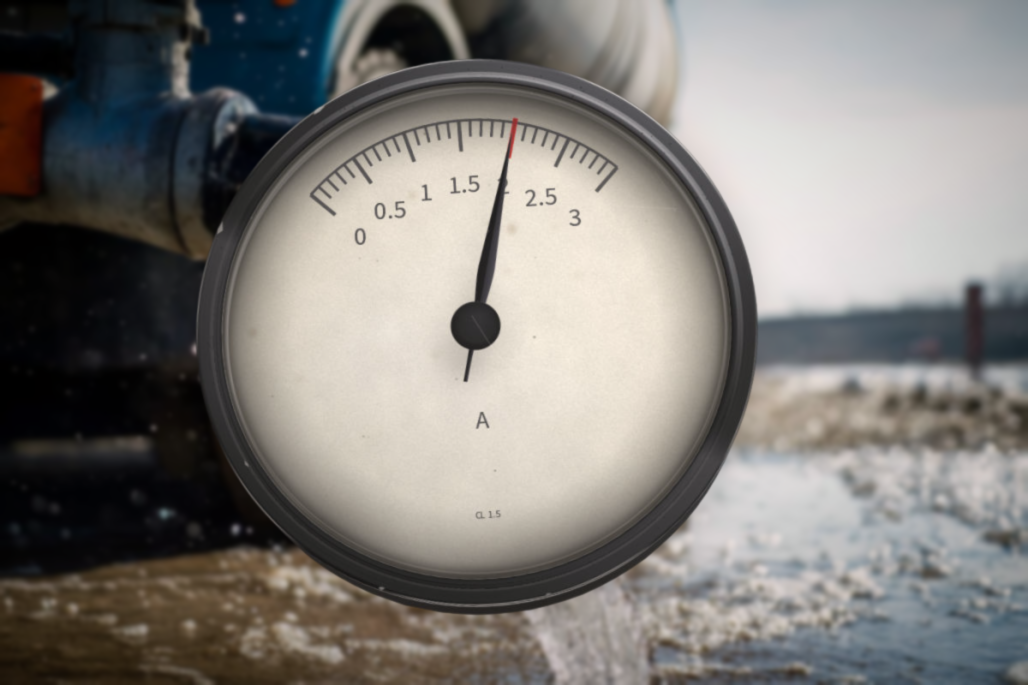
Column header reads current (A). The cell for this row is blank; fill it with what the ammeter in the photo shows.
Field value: 2 A
